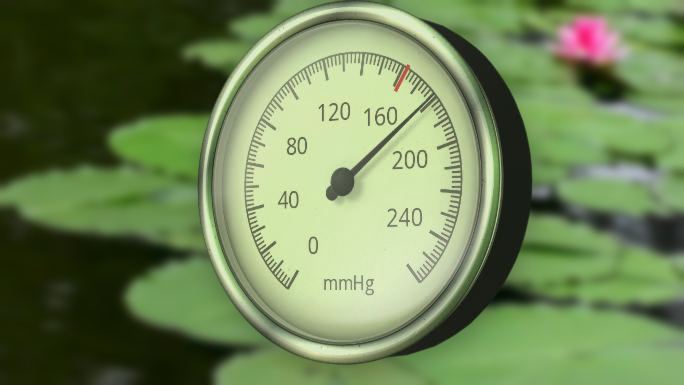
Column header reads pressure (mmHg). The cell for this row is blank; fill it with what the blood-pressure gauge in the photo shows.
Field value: 180 mmHg
